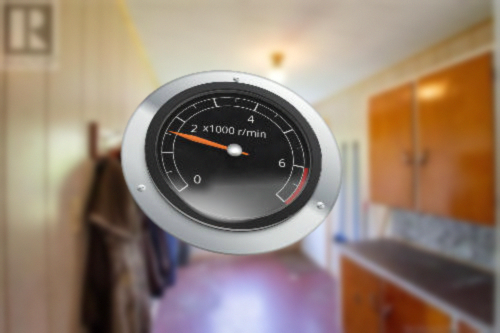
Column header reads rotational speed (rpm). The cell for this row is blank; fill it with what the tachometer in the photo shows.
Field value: 1500 rpm
